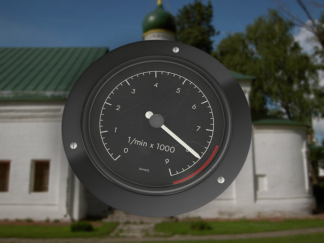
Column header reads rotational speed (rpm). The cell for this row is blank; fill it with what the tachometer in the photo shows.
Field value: 8000 rpm
